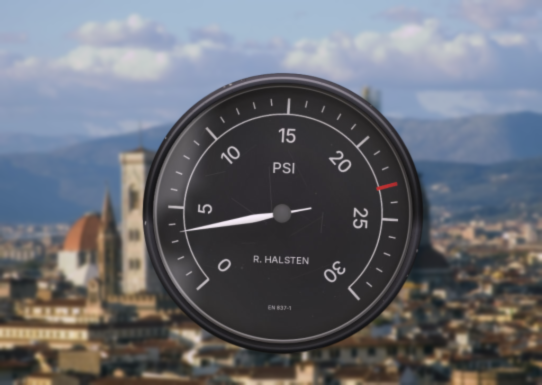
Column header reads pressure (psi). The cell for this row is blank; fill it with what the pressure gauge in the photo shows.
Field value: 3.5 psi
